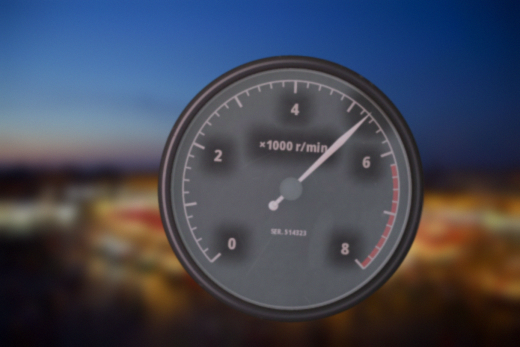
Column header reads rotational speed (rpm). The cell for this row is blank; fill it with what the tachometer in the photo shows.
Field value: 5300 rpm
